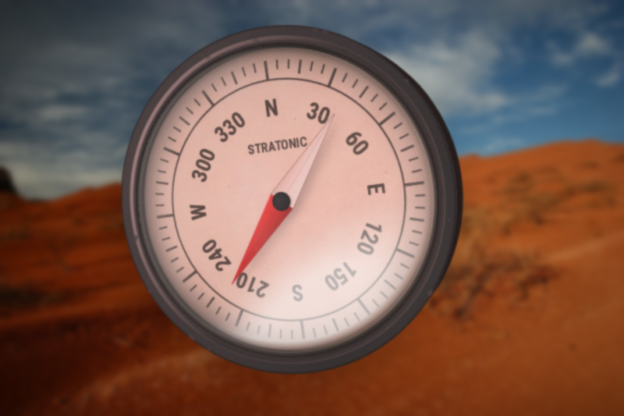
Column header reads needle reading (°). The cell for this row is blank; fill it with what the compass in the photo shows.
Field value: 220 °
